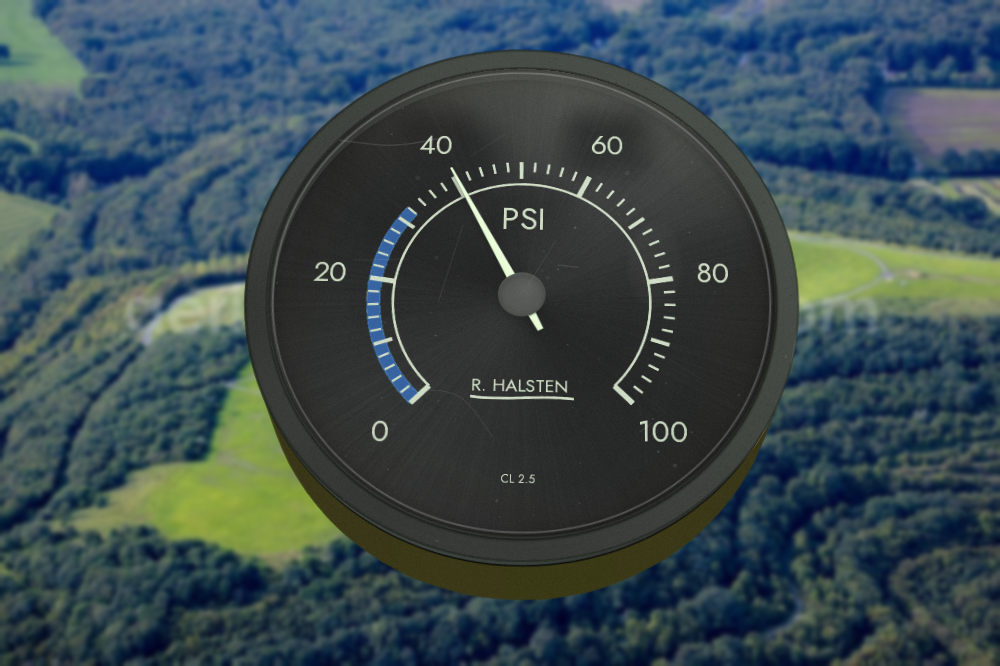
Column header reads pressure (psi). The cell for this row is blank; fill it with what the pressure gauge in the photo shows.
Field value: 40 psi
